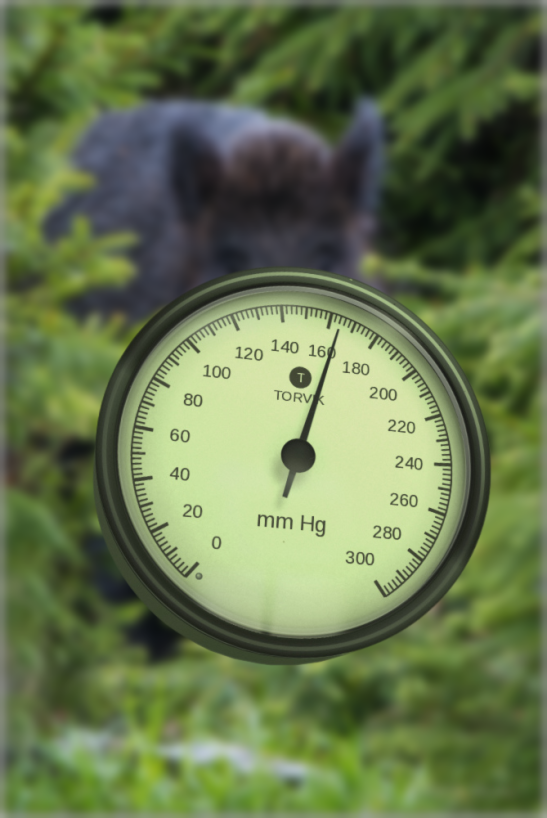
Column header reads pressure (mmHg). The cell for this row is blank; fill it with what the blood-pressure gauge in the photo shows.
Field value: 164 mmHg
